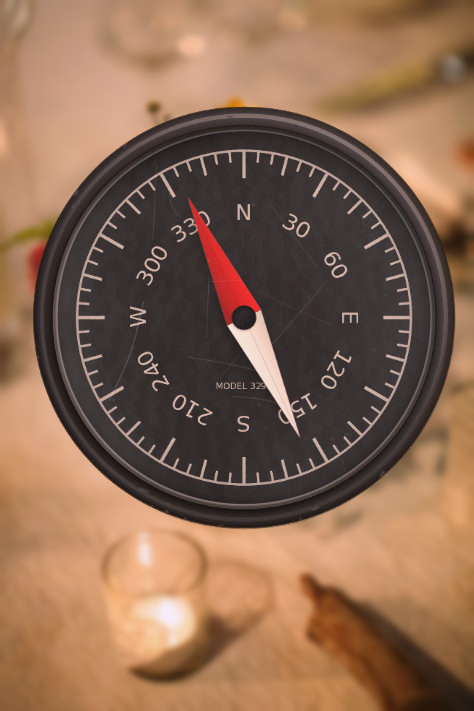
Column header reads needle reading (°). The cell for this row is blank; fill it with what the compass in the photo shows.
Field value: 335 °
